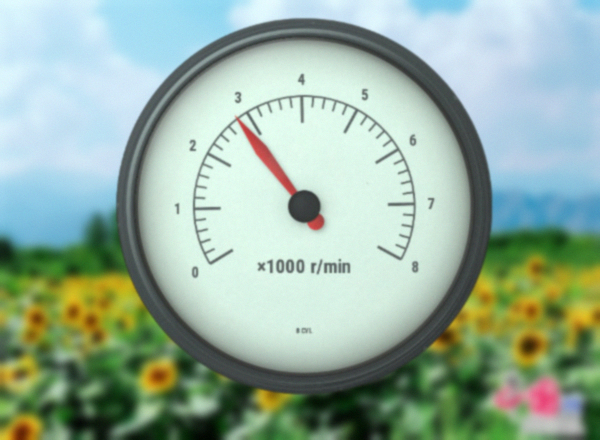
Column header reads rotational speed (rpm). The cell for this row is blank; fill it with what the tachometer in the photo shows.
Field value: 2800 rpm
